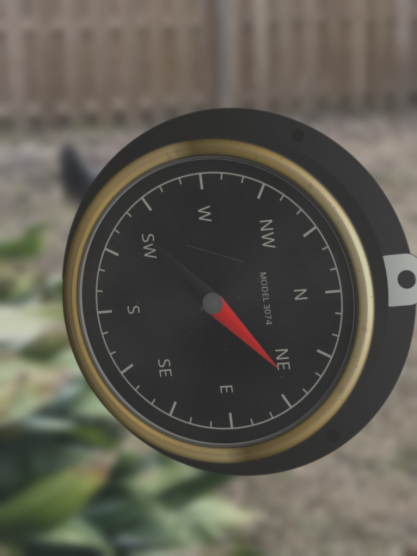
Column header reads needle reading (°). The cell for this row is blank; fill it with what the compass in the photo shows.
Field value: 50 °
